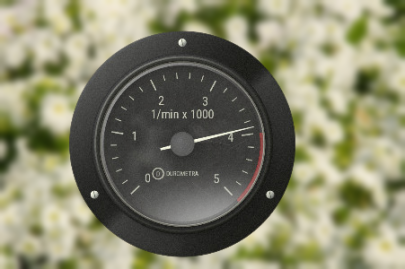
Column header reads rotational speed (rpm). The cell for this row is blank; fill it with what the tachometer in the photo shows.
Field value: 3900 rpm
